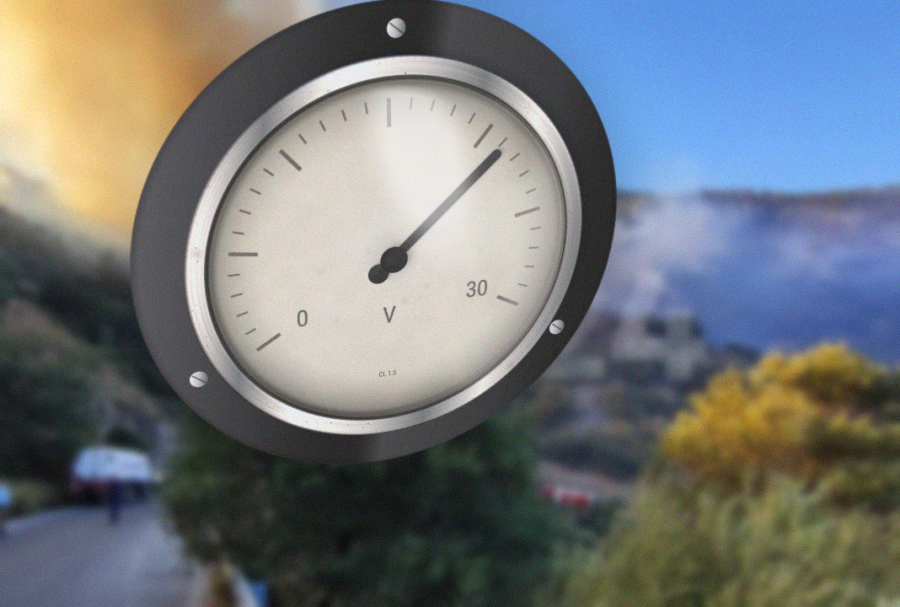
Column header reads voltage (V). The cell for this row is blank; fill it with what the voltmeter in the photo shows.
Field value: 21 V
